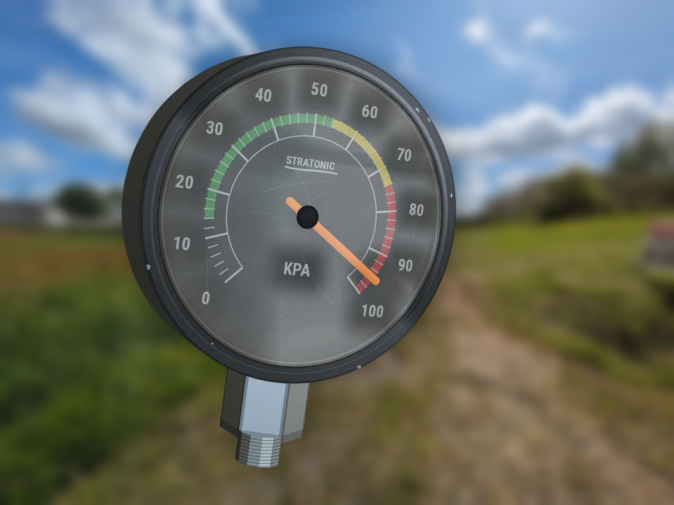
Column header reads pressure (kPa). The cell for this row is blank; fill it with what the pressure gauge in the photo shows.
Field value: 96 kPa
